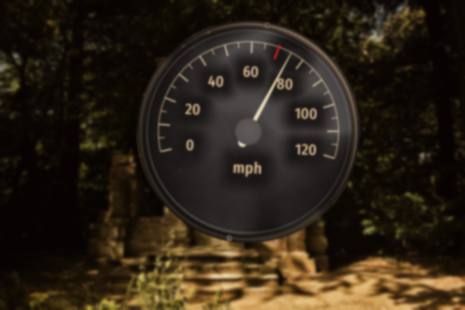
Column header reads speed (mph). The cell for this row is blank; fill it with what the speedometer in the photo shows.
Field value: 75 mph
